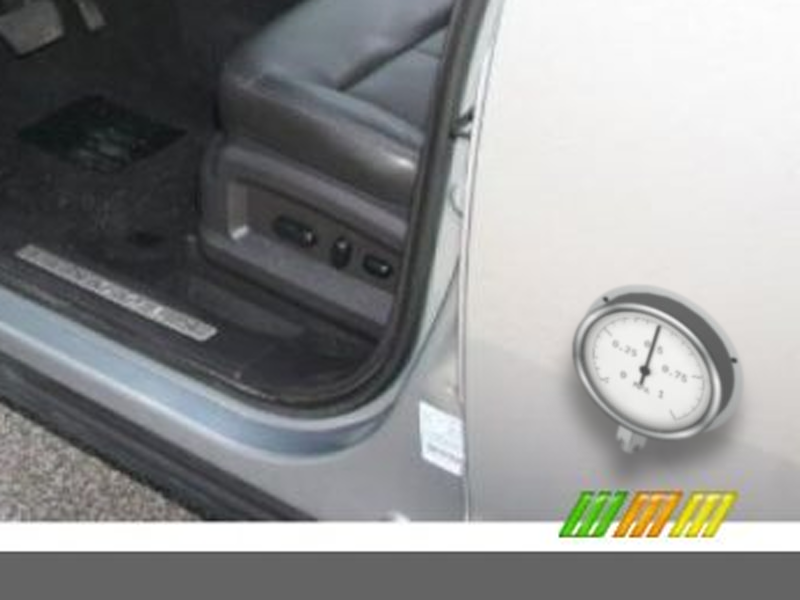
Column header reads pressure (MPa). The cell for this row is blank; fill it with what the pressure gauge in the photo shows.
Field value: 0.5 MPa
